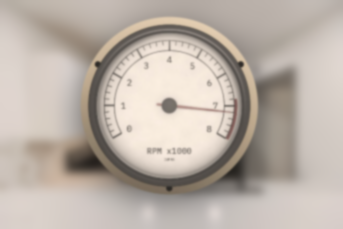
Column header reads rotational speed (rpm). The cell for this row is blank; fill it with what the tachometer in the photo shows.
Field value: 7200 rpm
